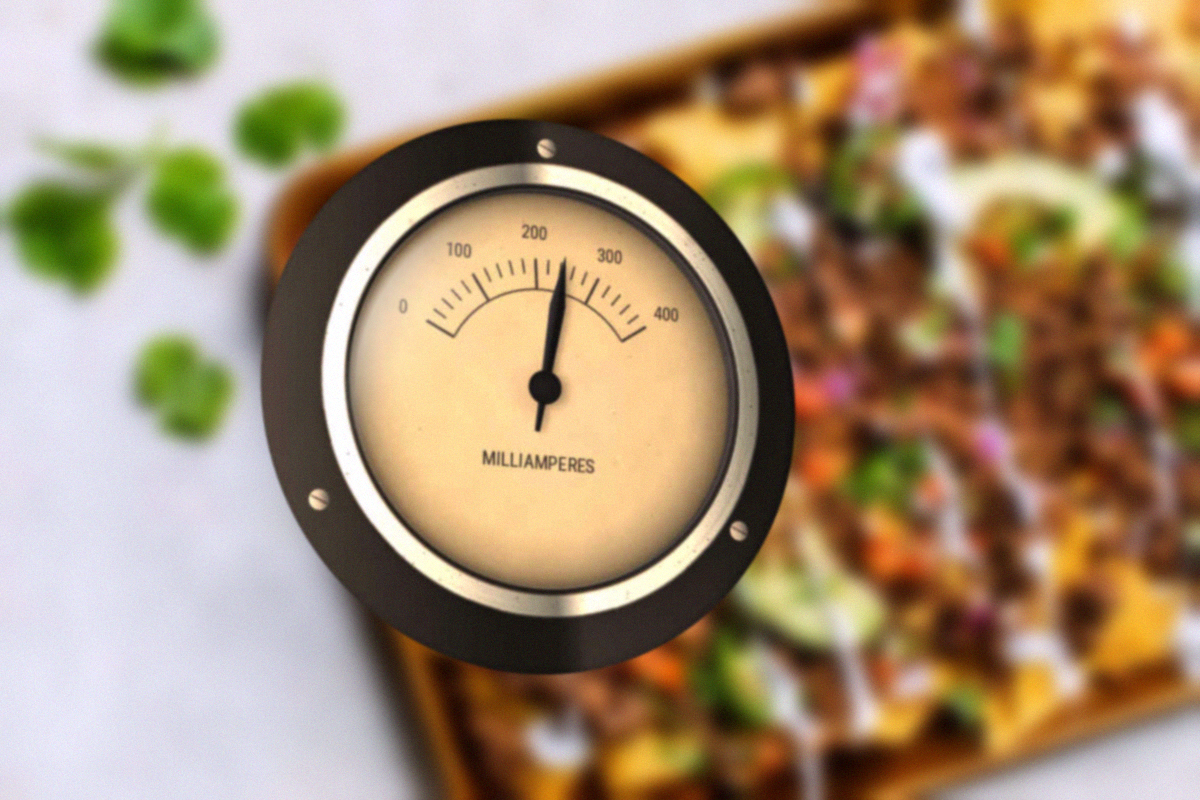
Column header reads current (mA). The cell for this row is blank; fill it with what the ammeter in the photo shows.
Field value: 240 mA
